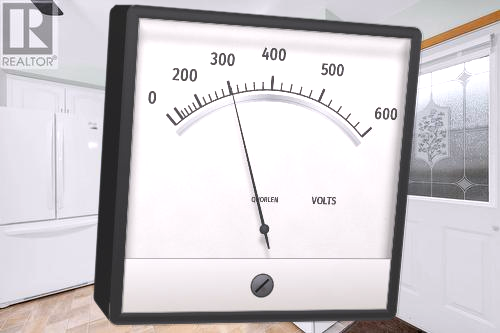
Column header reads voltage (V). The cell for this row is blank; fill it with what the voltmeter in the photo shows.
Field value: 300 V
